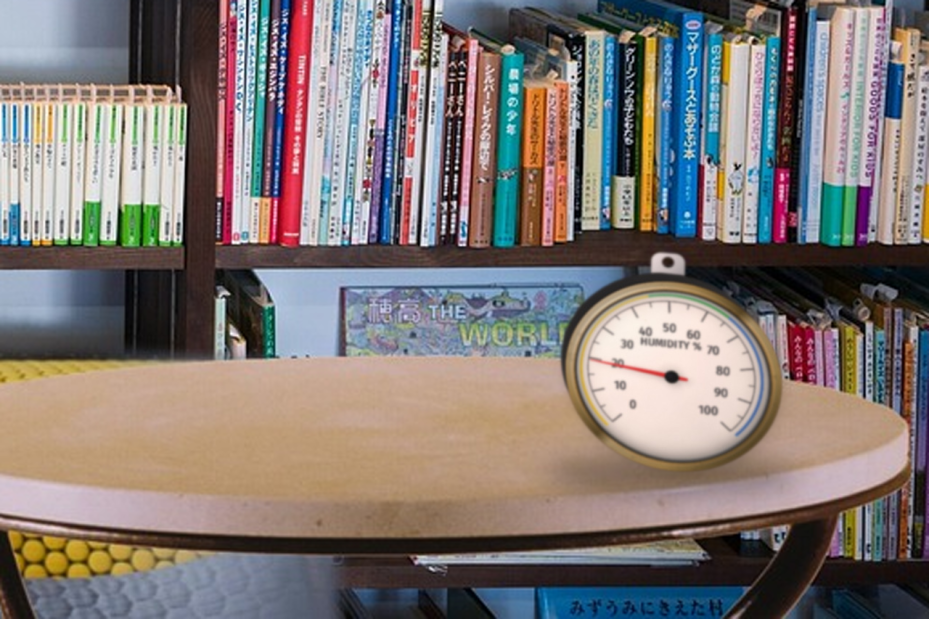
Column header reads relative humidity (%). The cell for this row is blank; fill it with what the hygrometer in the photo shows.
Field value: 20 %
